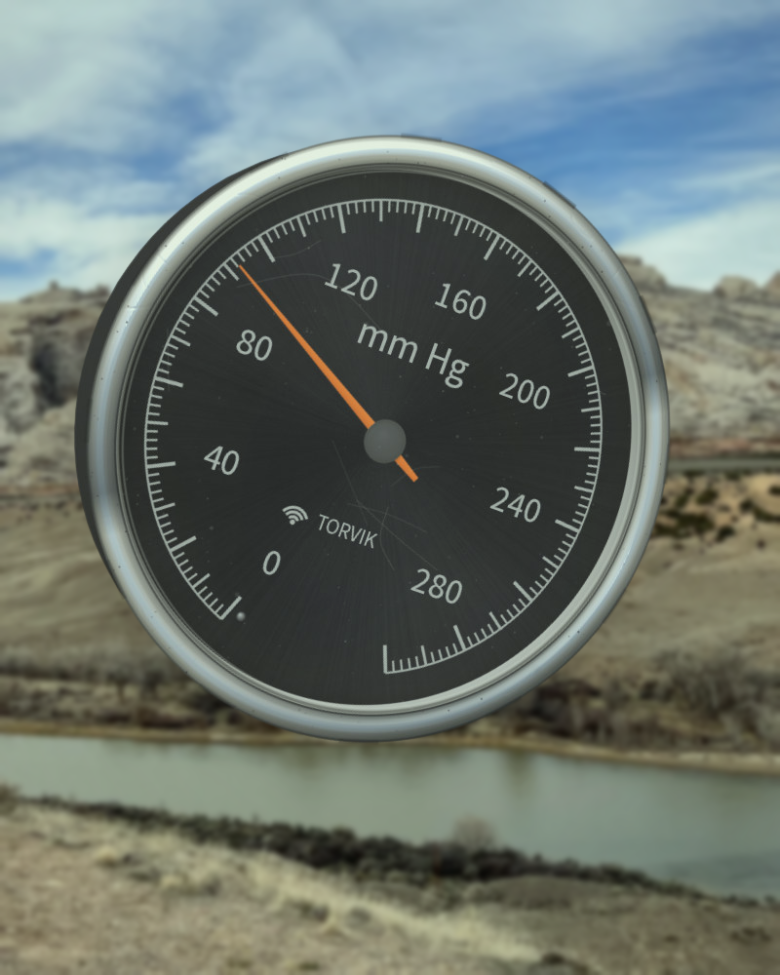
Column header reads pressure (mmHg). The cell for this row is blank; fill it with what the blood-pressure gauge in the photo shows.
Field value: 92 mmHg
